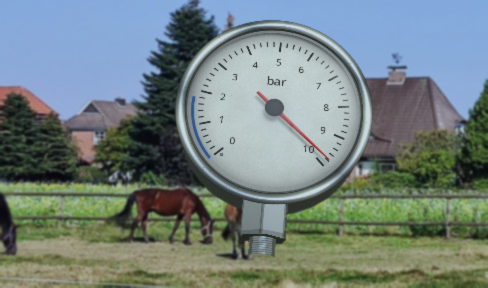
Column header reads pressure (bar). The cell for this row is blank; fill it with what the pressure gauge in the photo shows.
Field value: 9.8 bar
